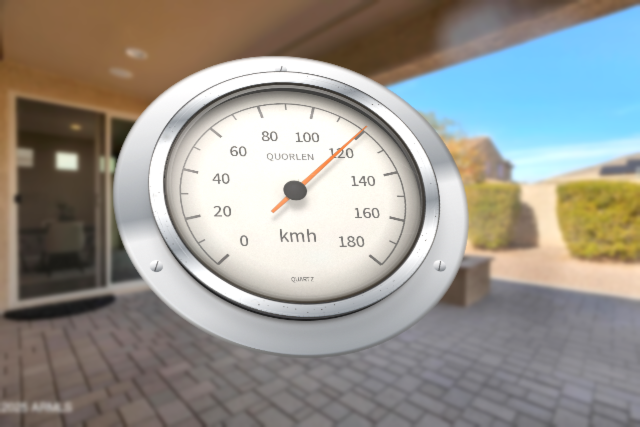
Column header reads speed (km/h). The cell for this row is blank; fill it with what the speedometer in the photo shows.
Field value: 120 km/h
